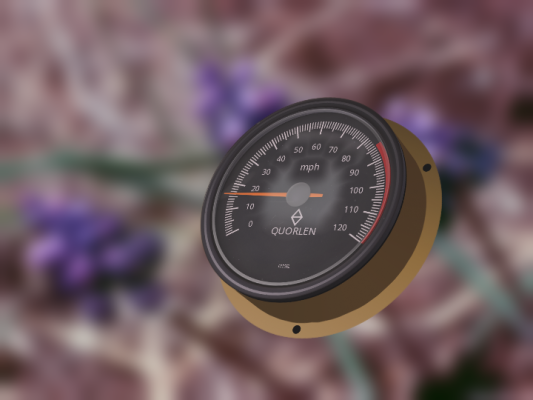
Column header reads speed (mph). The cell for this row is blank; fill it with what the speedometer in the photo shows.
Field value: 15 mph
